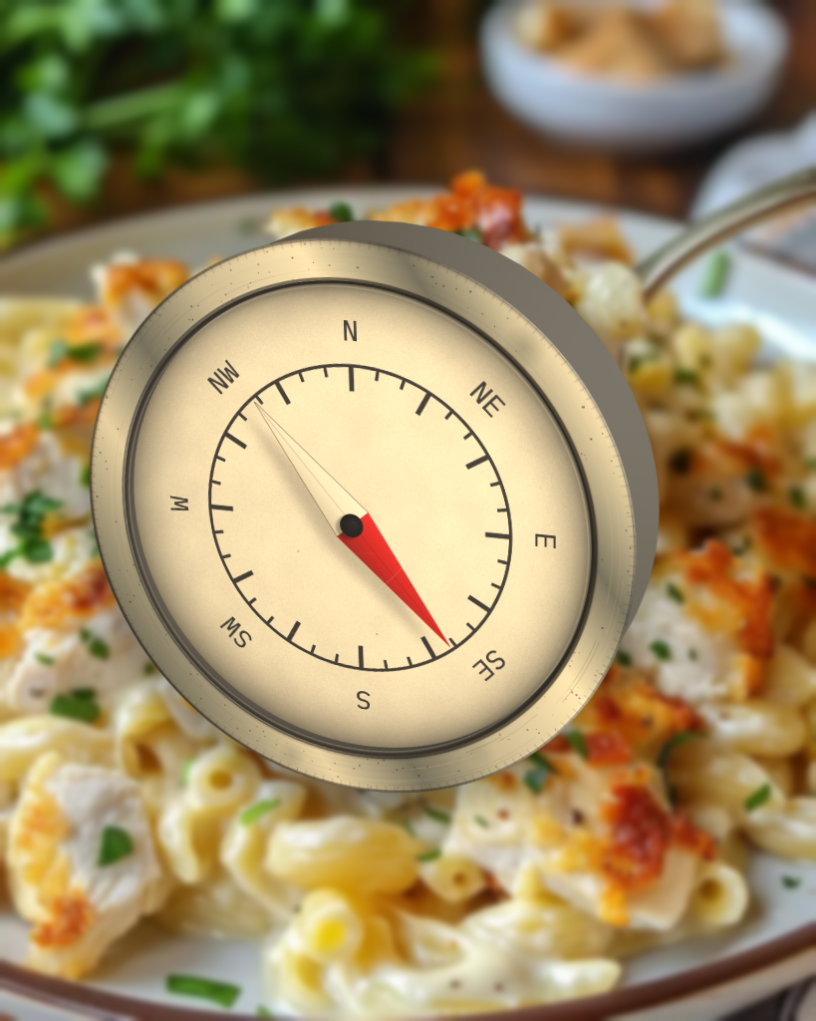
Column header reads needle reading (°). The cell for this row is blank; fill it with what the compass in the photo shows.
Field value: 140 °
